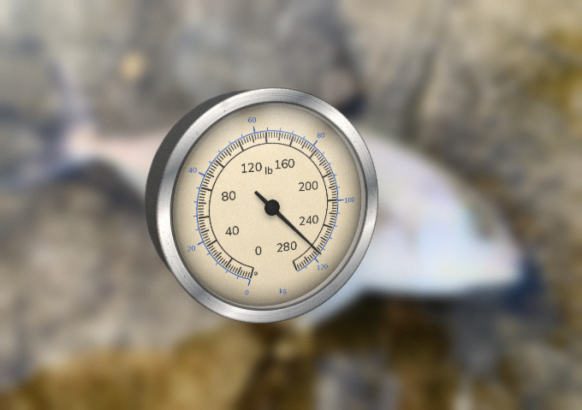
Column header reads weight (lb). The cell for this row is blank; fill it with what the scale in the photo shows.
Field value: 260 lb
